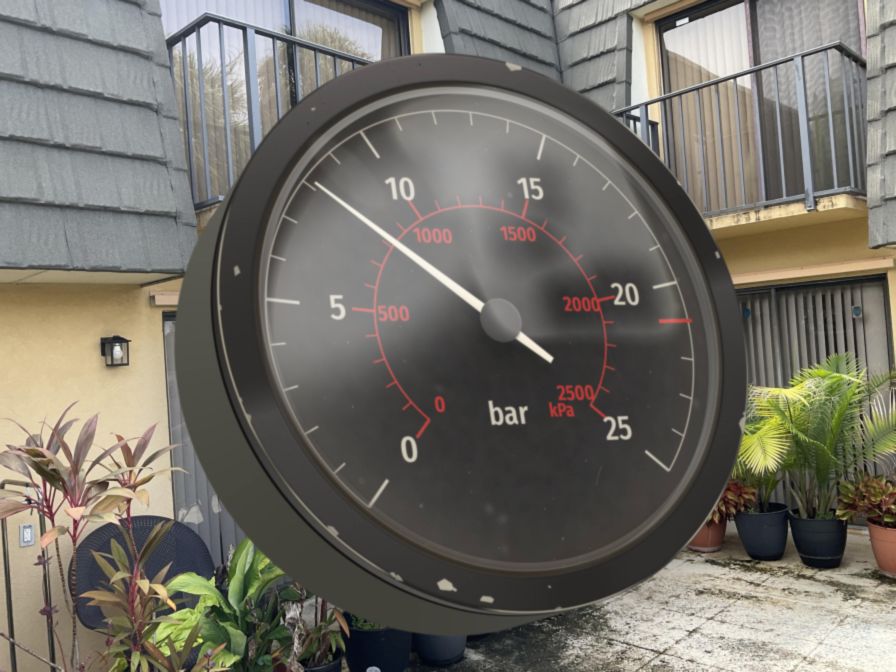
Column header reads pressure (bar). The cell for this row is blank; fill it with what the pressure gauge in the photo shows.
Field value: 8 bar
